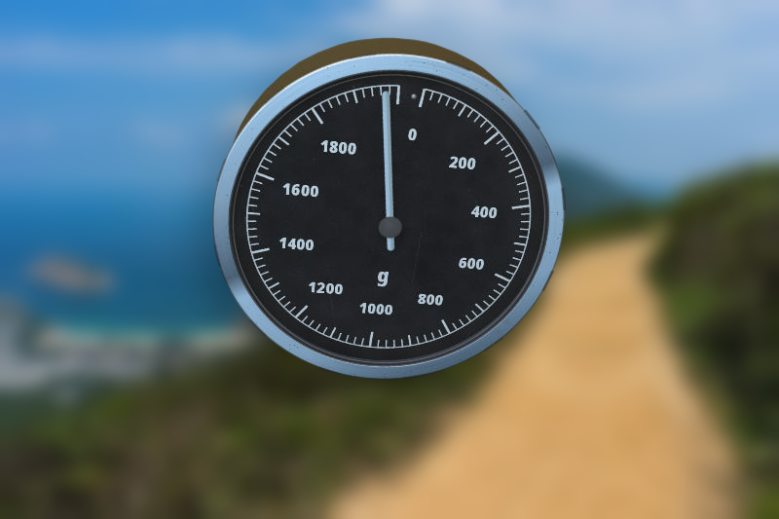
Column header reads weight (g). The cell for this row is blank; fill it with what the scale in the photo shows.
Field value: 1970 g
